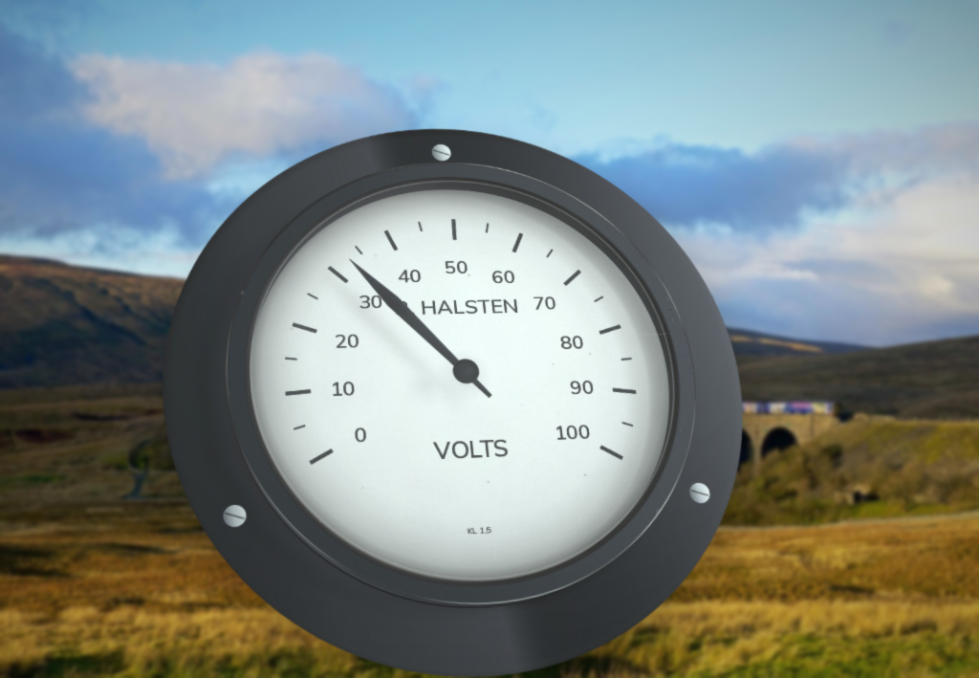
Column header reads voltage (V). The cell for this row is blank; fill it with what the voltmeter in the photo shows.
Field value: 32.5 V
